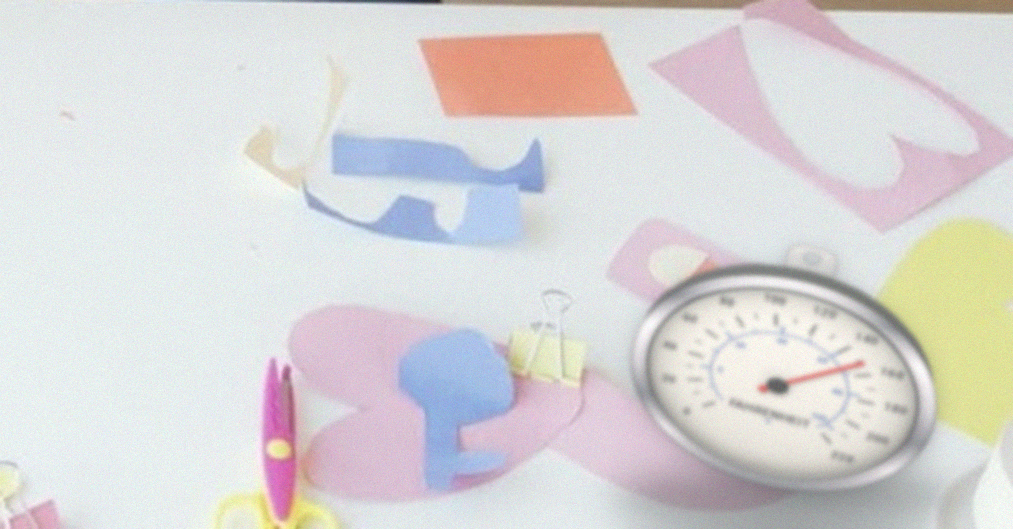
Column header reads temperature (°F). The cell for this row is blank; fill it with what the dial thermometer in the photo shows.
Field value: 150 °F
